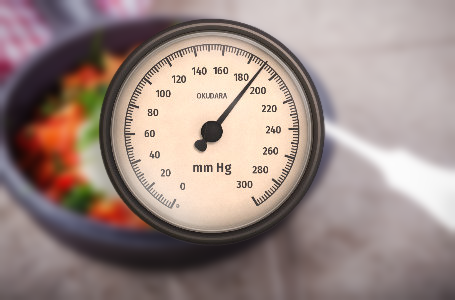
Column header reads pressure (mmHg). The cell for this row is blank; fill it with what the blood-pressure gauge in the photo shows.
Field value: 190 mmHg
